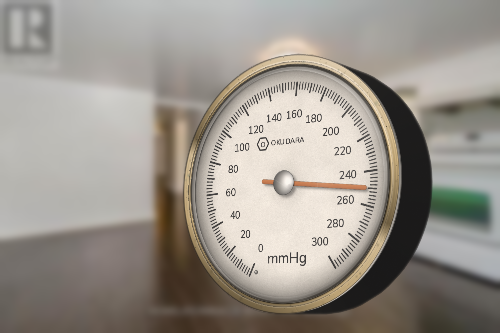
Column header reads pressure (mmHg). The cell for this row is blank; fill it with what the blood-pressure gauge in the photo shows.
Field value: 250 mmHg
